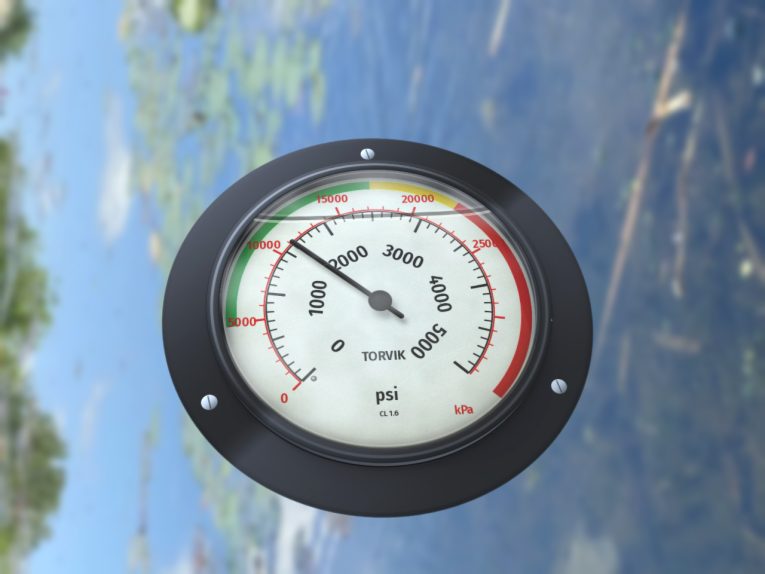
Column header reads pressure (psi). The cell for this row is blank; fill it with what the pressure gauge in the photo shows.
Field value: 1600 psi
